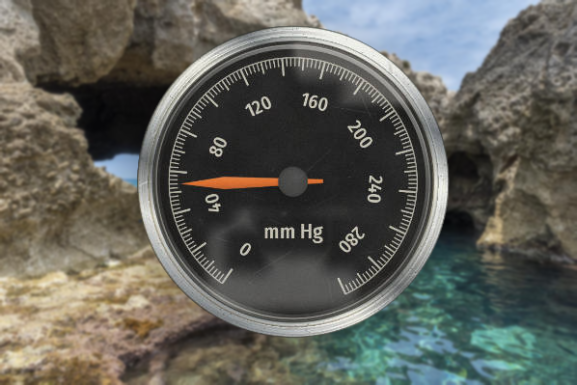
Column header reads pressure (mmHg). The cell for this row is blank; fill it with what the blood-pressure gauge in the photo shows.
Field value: 54 mmHg
